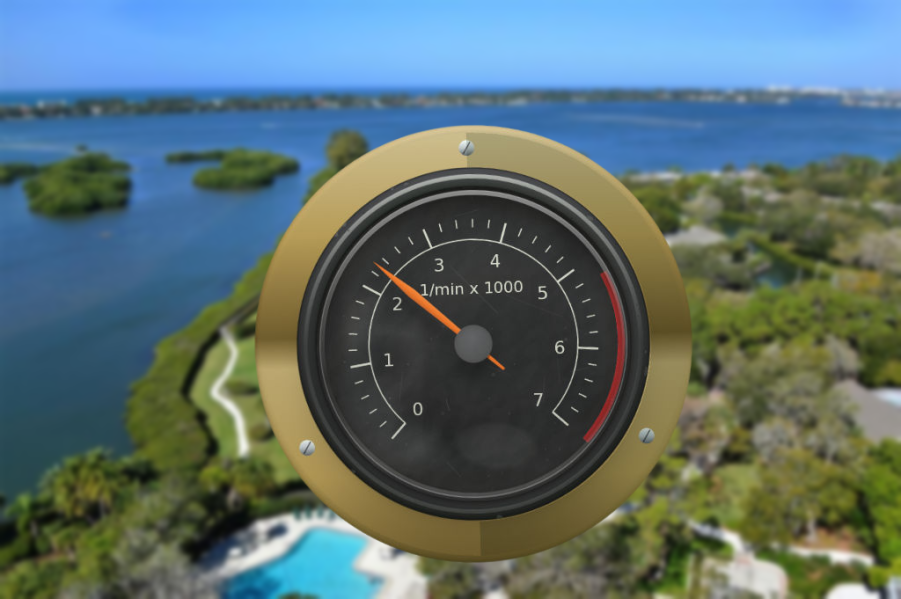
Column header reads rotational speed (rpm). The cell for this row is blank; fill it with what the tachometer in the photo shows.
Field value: 2300 rpm
